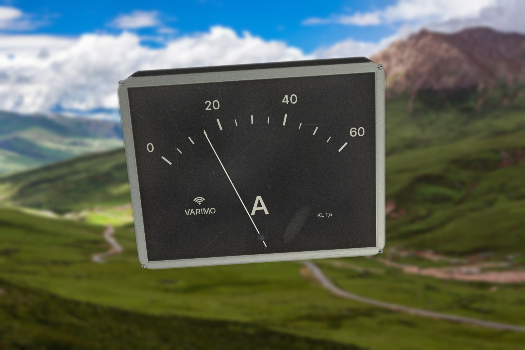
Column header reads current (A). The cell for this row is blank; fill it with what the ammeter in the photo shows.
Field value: 15 A
